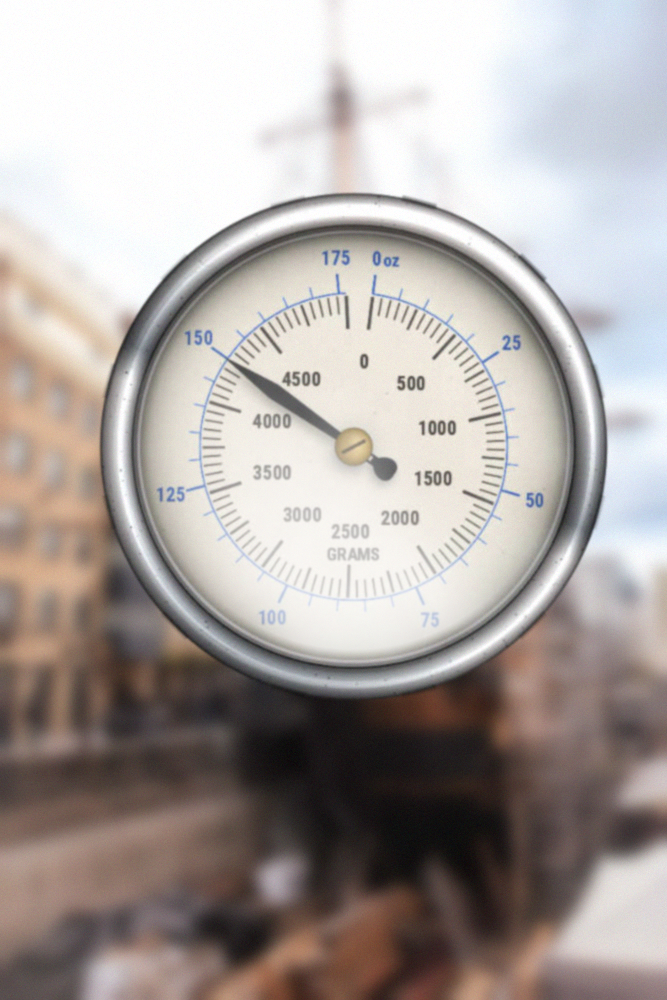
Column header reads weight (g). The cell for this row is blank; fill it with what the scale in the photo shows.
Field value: 4250 g
